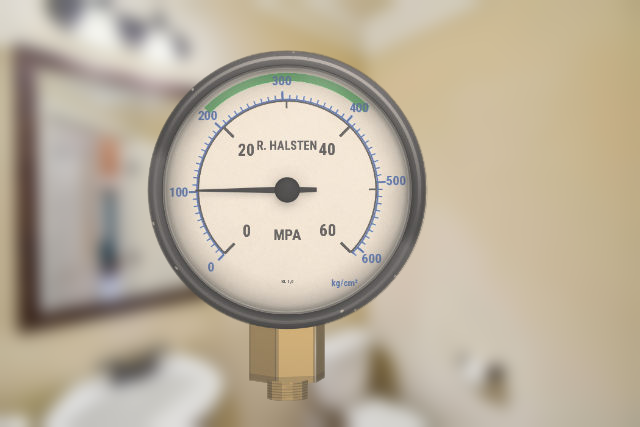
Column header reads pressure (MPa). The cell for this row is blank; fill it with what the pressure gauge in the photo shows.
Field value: 10 MPa
